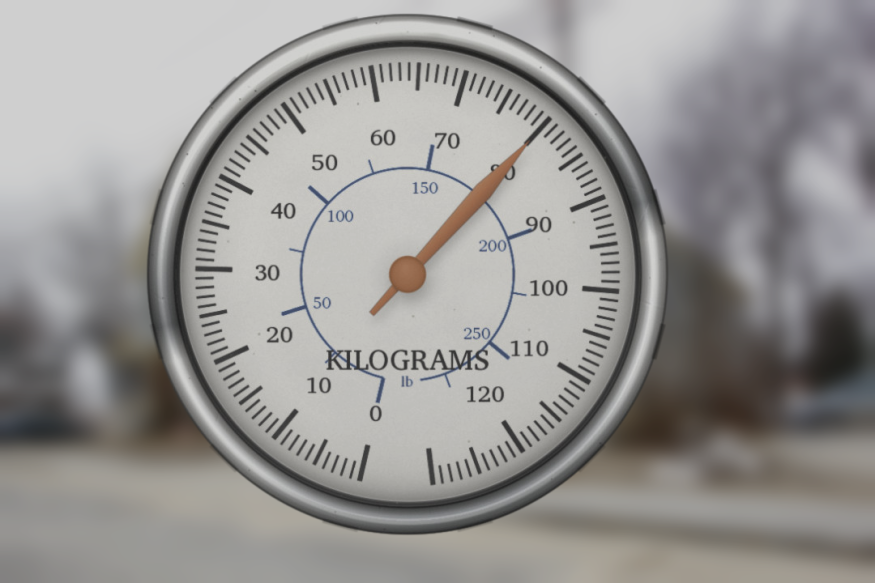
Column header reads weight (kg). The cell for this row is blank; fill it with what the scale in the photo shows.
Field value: 80 kg
